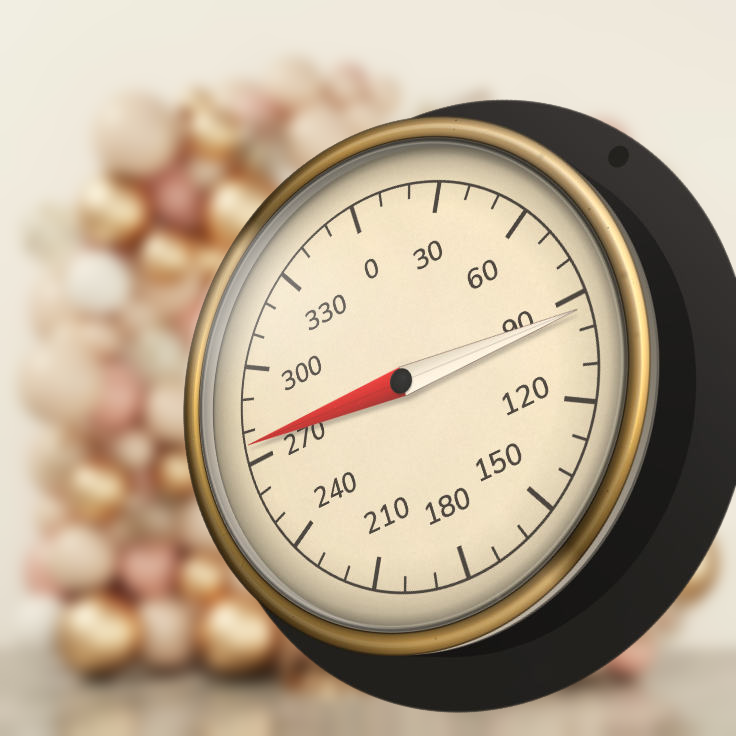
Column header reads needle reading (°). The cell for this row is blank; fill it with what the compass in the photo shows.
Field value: 275 °
